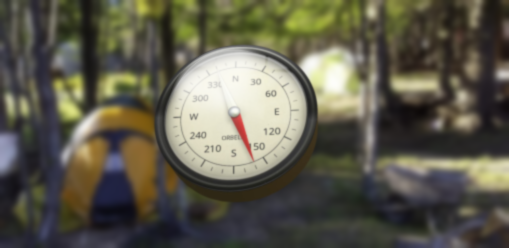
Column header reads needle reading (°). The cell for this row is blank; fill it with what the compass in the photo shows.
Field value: 160 °
